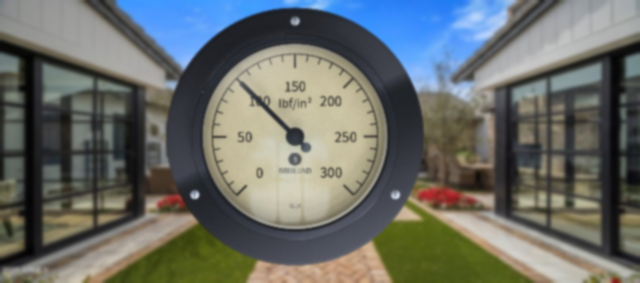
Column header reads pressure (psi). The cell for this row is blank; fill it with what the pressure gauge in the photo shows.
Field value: 100 psi
